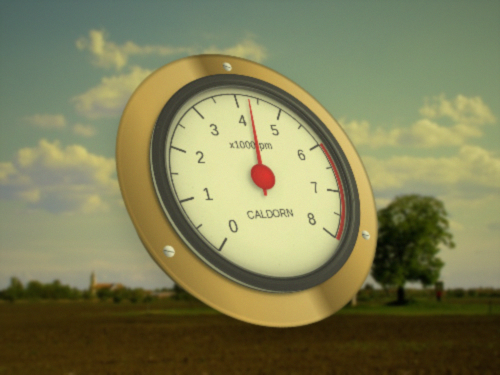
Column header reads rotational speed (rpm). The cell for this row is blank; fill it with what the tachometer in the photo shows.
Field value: 4250 rpm
